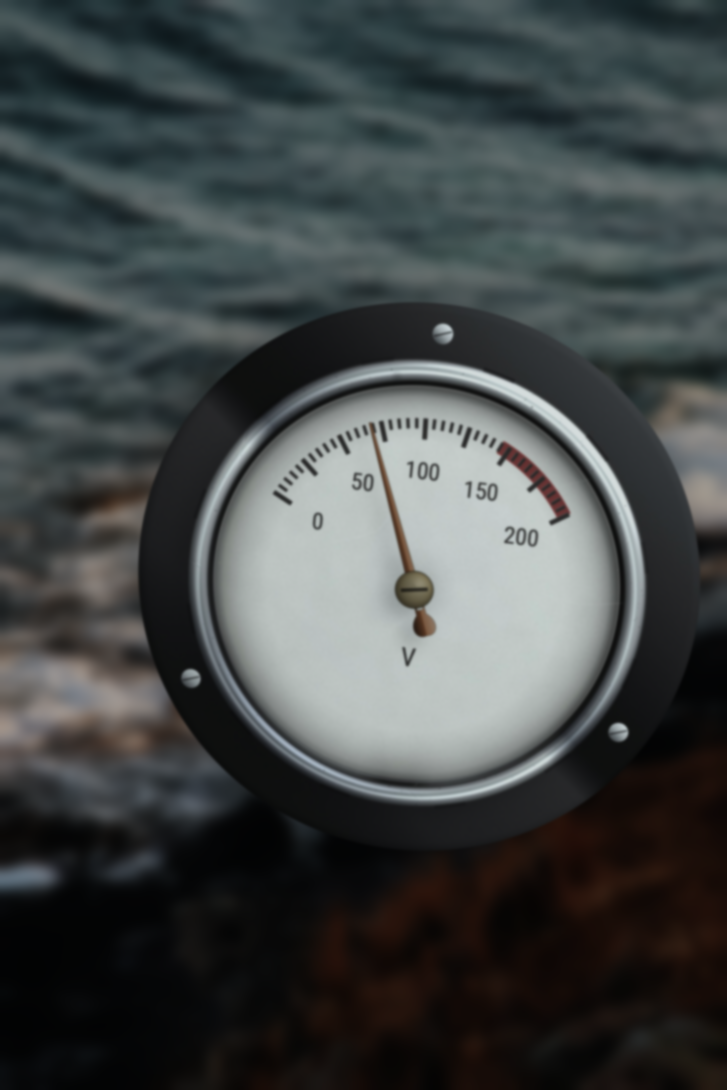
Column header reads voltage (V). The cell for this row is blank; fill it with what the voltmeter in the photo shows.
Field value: 70 V
